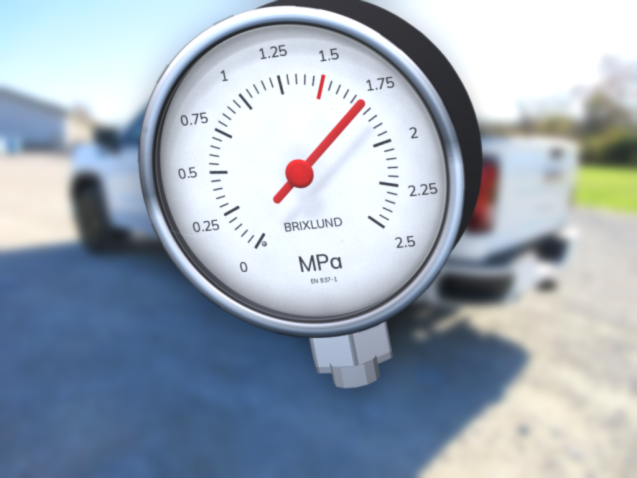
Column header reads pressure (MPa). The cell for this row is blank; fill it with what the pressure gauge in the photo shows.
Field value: 1.75 MPa
